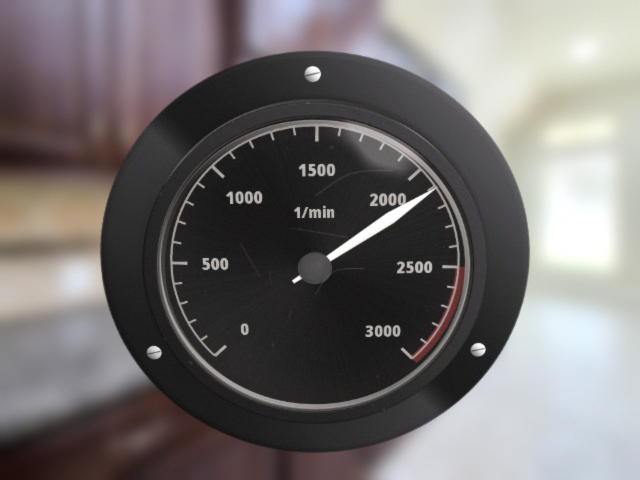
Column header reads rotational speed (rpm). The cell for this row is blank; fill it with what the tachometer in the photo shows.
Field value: 2100 rpm
